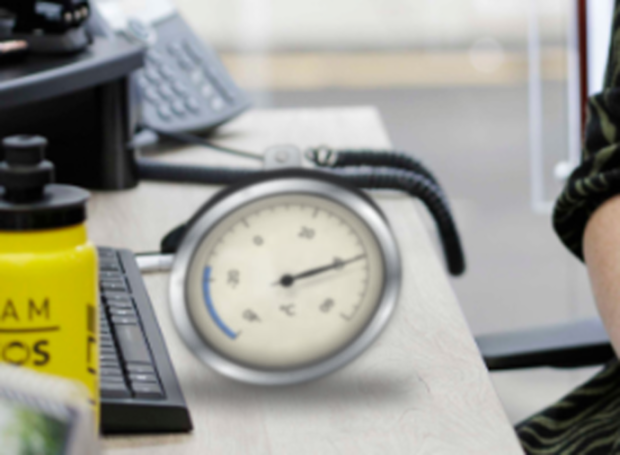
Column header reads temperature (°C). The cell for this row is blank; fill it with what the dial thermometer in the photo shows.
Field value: 40 °C
